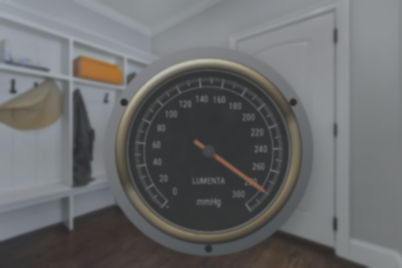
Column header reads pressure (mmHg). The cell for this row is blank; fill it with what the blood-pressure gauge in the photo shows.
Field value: 280 mmHg
